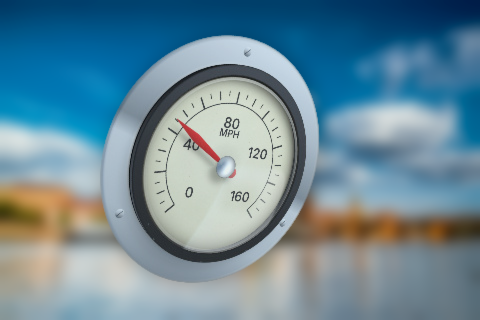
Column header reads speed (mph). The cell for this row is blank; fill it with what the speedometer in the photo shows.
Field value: 45 mph
